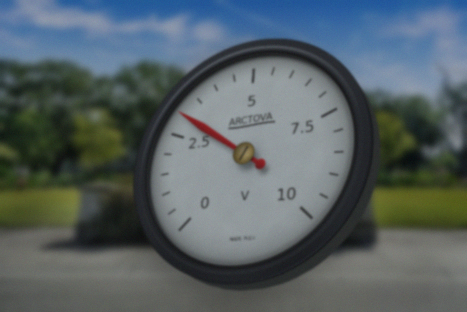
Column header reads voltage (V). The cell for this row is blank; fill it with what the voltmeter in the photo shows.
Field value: 3 V
